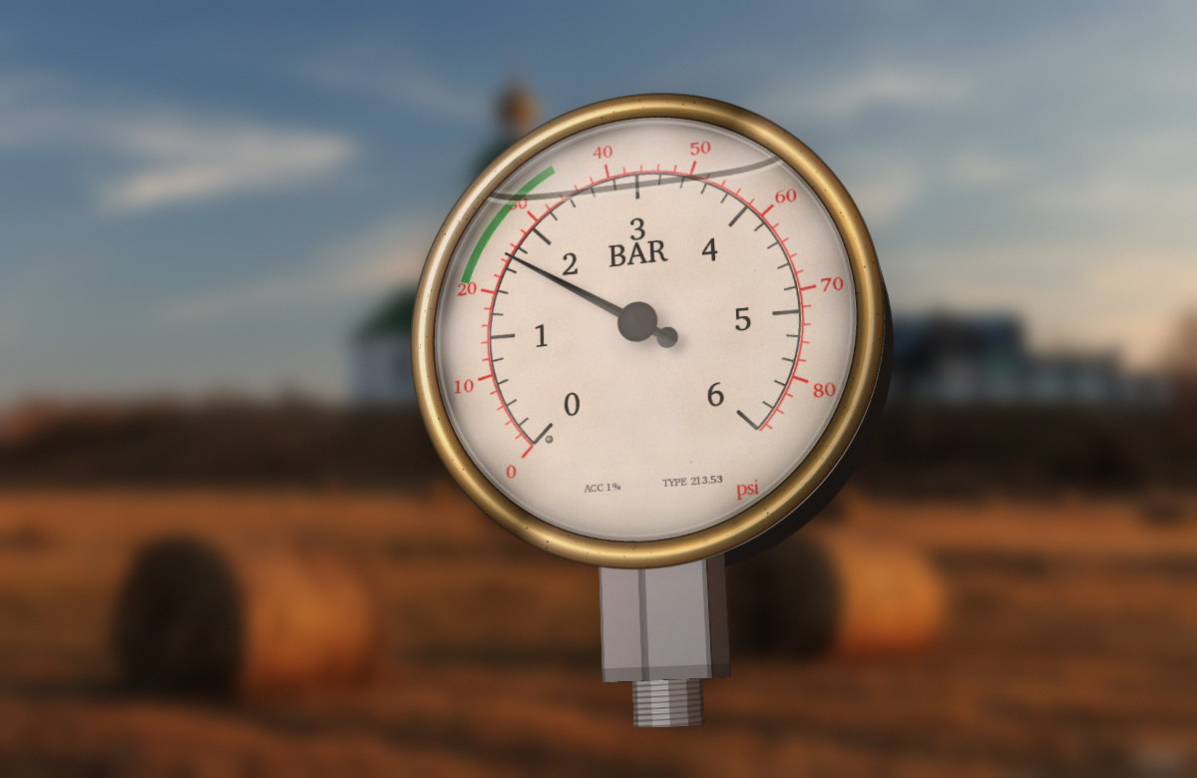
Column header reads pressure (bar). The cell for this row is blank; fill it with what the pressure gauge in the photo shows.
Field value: 1.7 bar
